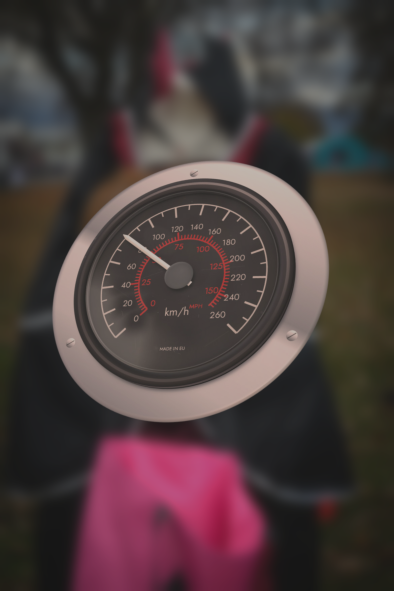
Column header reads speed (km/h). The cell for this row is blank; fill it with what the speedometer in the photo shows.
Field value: 80 km/h
